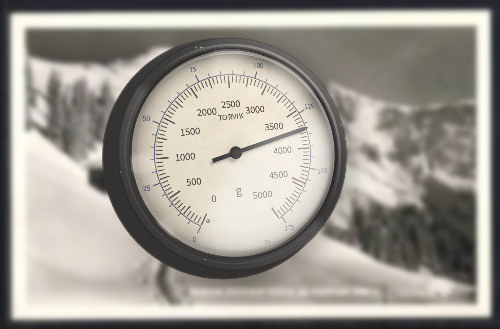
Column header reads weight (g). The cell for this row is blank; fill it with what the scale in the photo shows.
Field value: 3750 g
